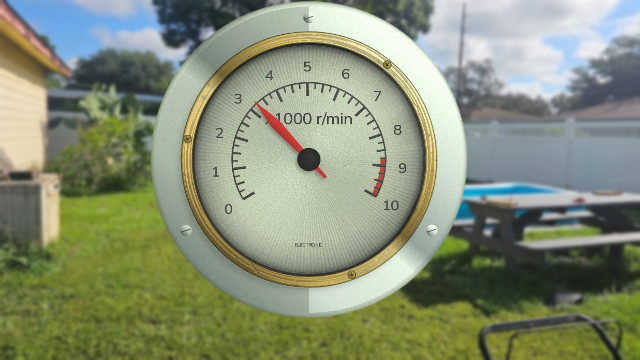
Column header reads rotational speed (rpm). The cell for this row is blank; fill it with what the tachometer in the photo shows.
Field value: 3250 rpm
